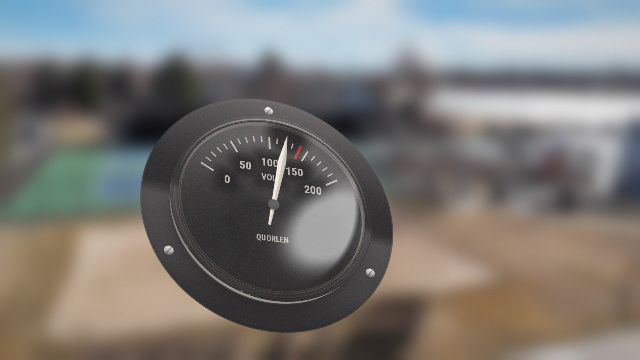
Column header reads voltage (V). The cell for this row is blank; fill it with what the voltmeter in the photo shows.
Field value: 120 V
